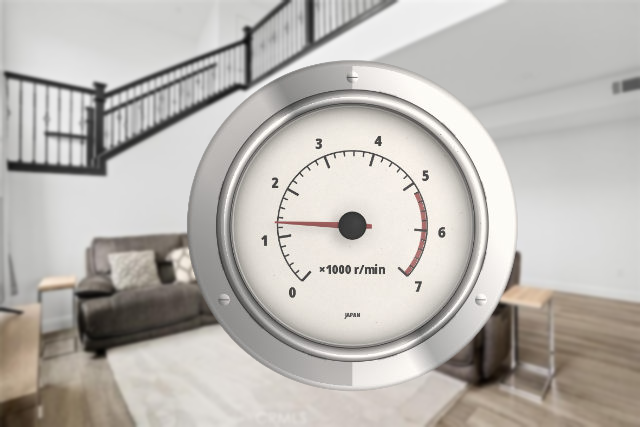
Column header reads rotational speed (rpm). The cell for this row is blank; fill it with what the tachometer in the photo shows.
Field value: 1300 rpm
